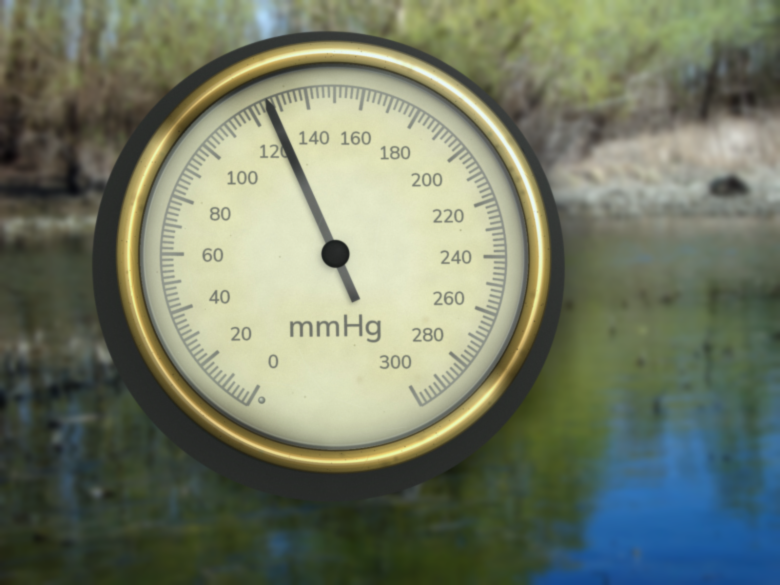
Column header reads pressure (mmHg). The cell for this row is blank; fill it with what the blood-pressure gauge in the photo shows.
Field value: 126 mmHg
